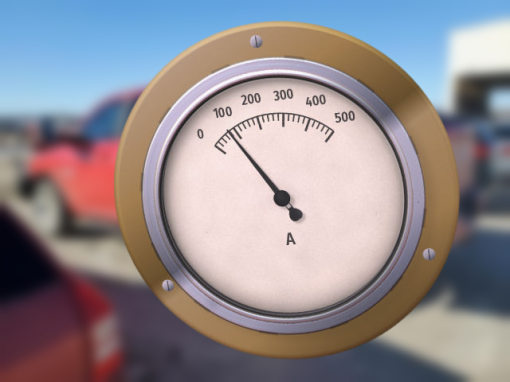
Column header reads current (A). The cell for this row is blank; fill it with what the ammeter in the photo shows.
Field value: 80 A
